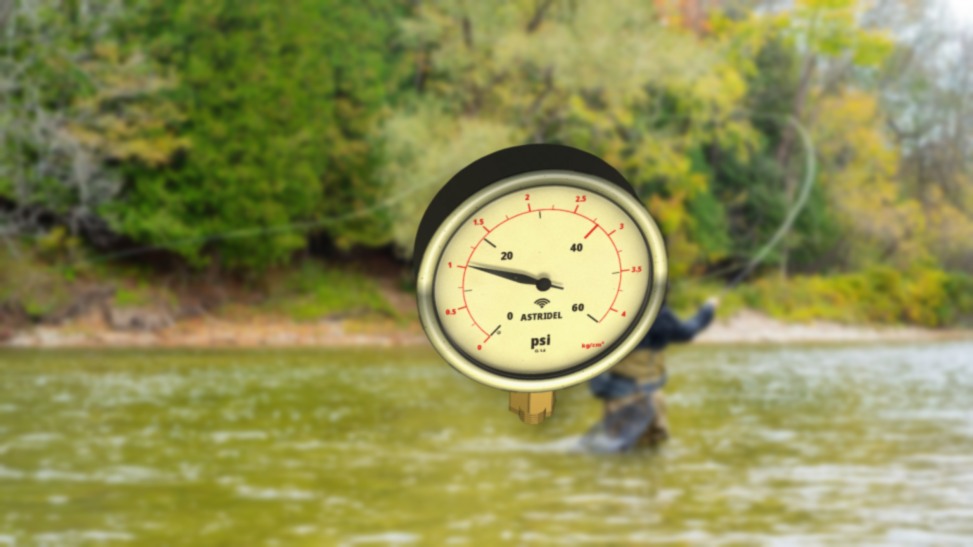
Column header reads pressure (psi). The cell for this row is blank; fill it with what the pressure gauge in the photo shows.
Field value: 15 psi
